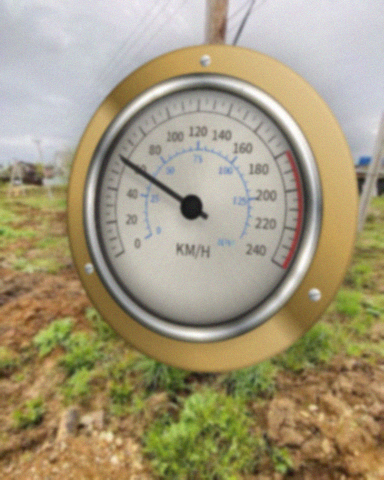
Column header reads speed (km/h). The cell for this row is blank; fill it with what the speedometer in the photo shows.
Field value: 60 km/h
